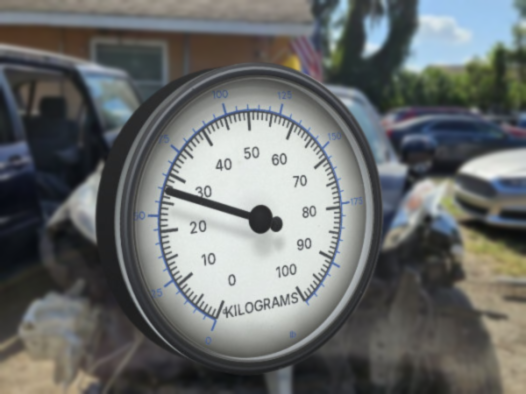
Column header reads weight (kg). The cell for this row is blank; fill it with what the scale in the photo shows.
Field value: 27 kg
